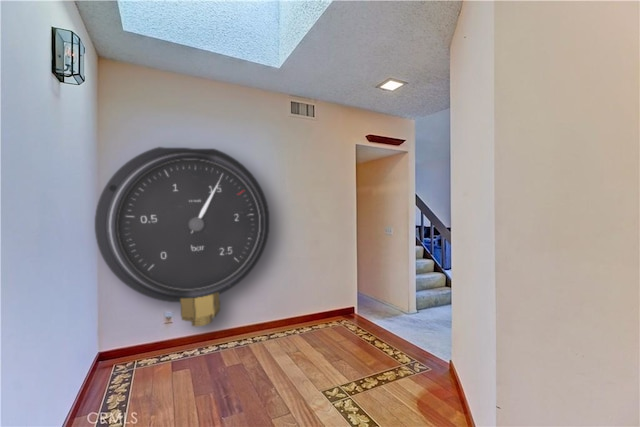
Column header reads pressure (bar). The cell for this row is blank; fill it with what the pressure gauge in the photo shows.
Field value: 1.5 bar
